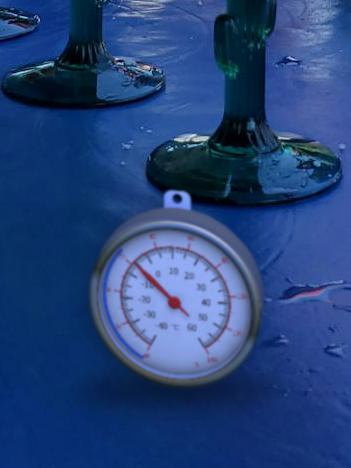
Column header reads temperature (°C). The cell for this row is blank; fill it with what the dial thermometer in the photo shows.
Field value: -5 °C
